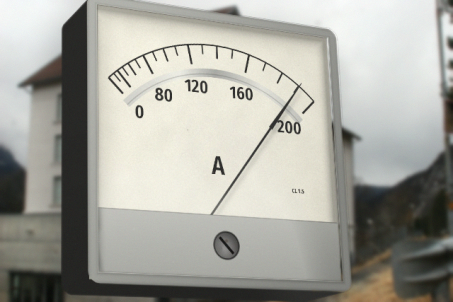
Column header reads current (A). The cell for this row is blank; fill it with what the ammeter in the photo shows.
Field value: 190 A
